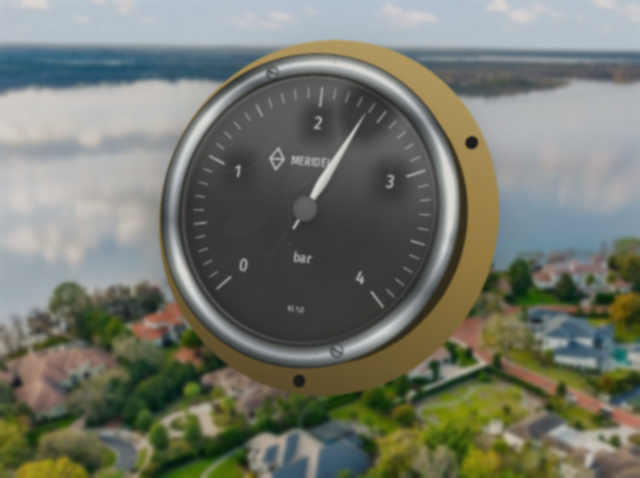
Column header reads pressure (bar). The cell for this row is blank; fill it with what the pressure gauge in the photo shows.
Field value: 2.4 bar
